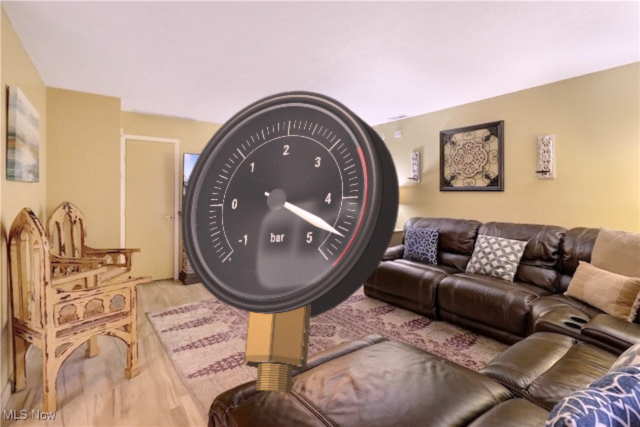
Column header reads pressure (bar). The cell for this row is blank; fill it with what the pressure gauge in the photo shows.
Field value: 4.6 bar
